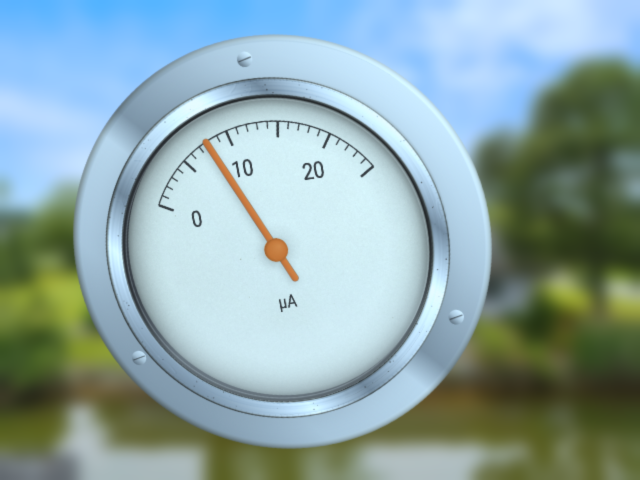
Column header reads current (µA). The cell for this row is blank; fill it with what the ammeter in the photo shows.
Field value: 8 µA
